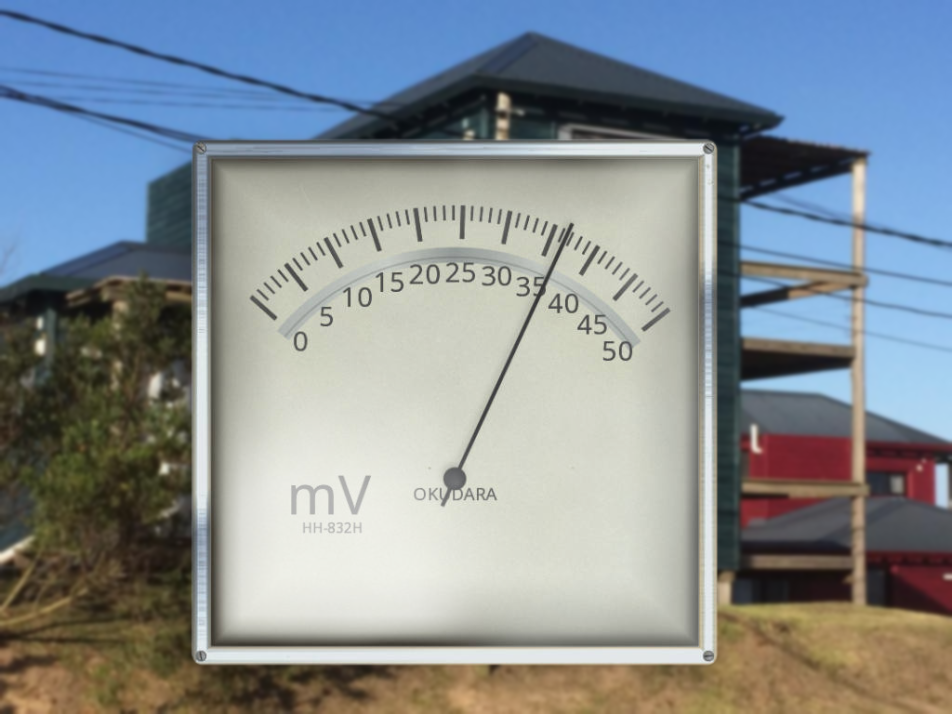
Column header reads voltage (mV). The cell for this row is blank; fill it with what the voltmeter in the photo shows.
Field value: 36.5 mV
